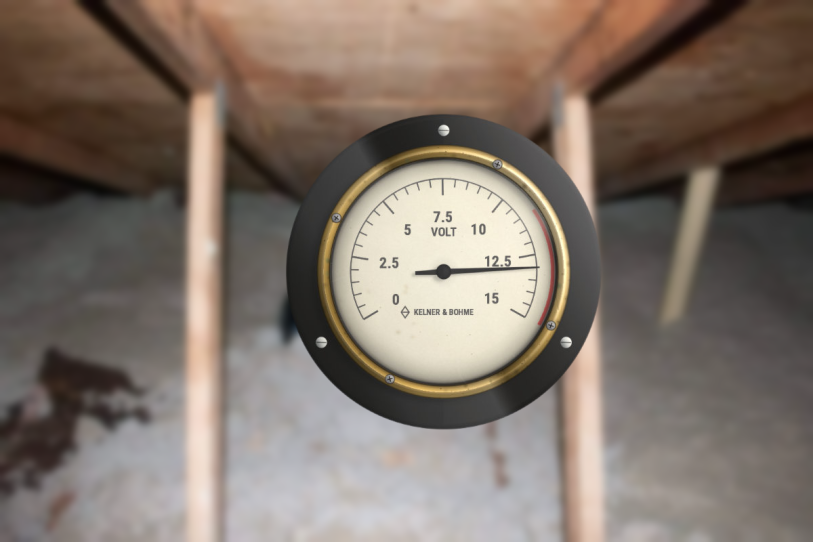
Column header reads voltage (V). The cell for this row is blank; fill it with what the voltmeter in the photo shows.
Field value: 13 V
